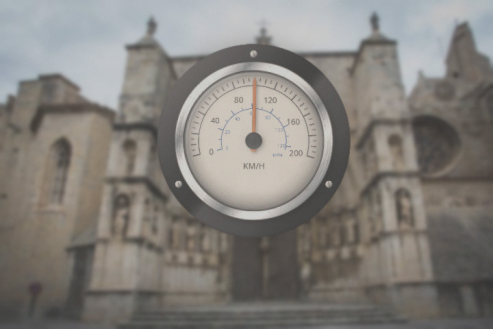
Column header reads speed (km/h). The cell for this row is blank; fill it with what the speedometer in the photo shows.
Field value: 100 km/h
